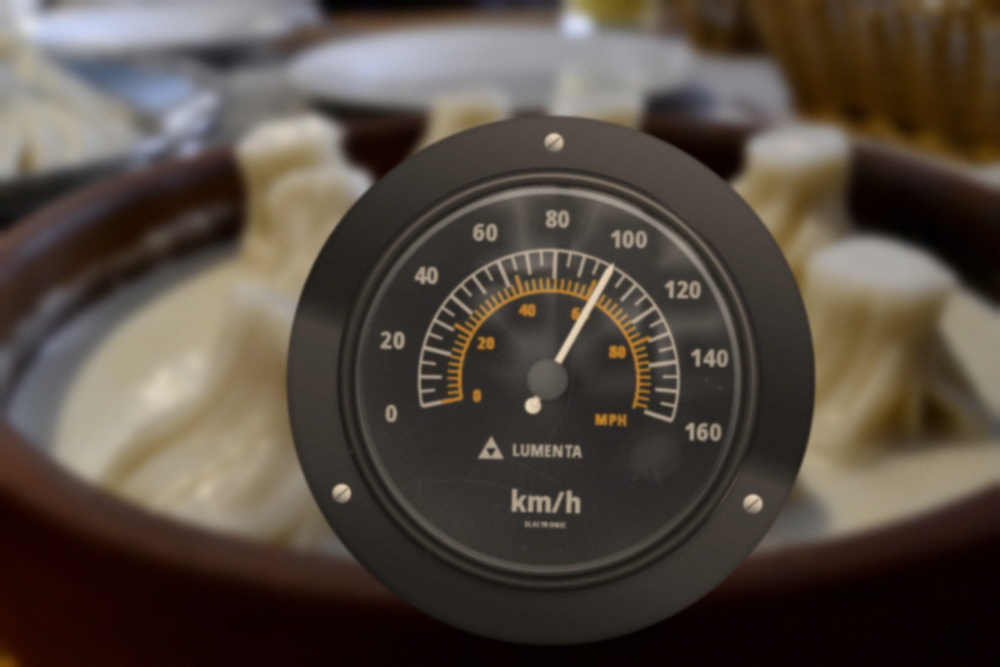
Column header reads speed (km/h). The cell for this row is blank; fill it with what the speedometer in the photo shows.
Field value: 100 km/h
